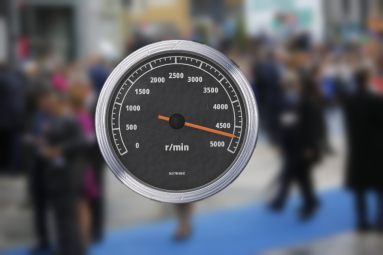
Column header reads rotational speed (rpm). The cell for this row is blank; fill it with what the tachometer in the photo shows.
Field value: 4700 rpm
